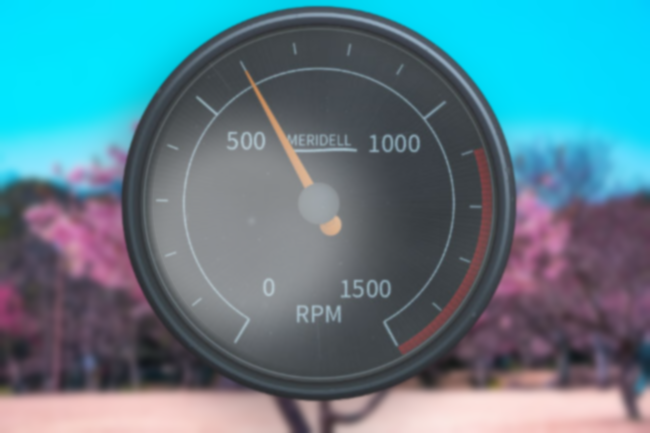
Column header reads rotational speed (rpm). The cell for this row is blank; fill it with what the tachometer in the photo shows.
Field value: 600 rpm
